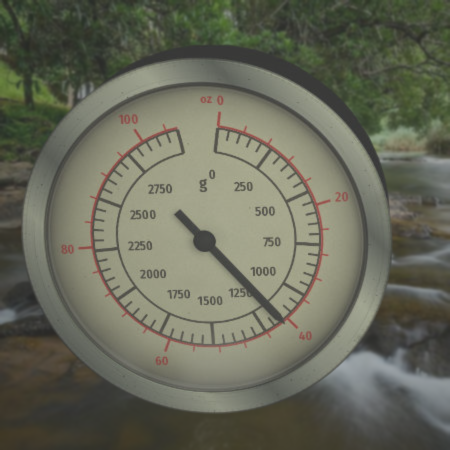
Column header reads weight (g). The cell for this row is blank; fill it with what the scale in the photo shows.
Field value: 1150 g
